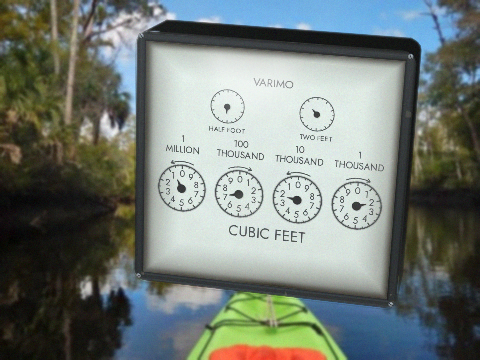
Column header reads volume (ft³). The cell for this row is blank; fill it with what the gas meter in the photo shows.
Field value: 72200 ft³
